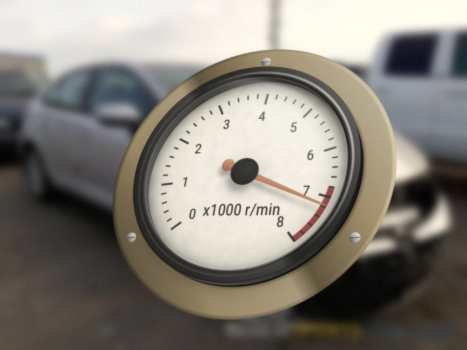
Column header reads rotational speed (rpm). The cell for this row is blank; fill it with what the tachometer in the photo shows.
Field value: 7200 rpm
